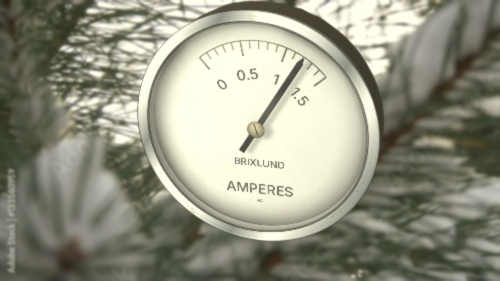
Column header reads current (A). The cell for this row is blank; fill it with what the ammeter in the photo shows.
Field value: 1.2 A
